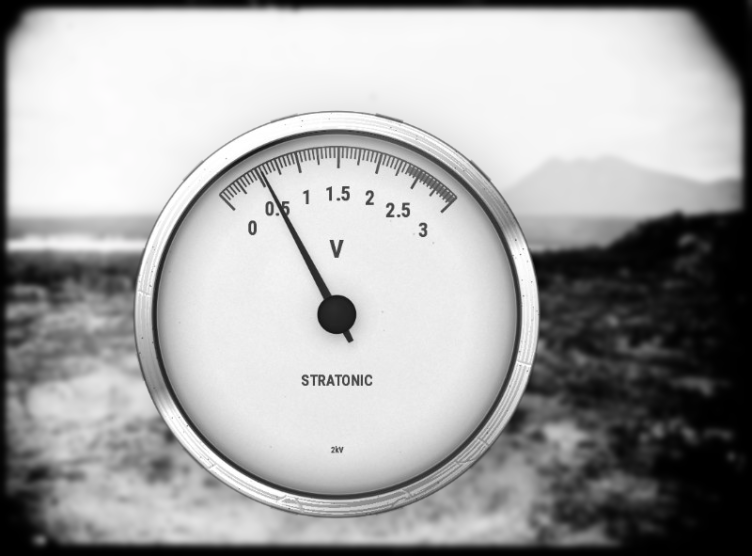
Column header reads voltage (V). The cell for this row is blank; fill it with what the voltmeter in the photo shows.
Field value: 0.55 V
